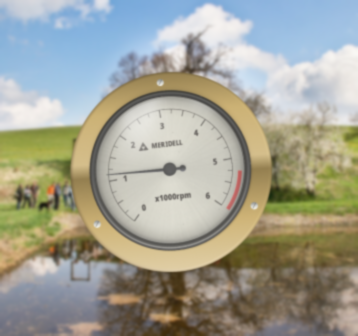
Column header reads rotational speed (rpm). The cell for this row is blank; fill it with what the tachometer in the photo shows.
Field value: 1125 rpm
